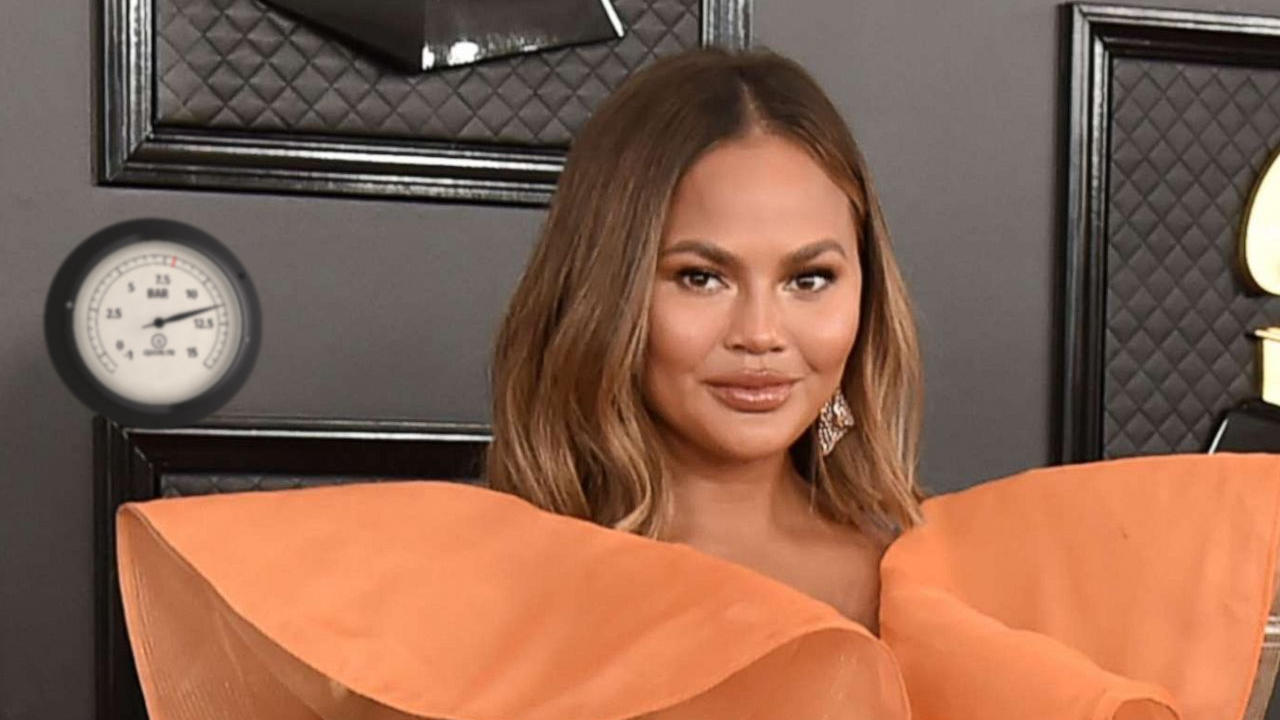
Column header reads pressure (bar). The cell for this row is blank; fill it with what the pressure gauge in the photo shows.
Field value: 11.5 bar
